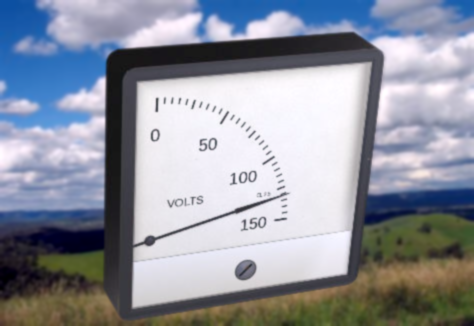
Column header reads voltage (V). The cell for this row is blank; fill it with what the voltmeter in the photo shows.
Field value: 130 V
